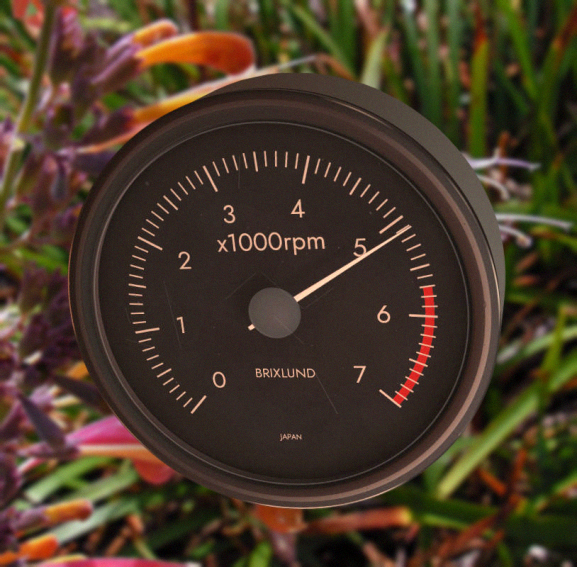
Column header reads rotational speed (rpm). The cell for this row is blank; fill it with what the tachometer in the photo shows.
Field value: 5100 rpm
